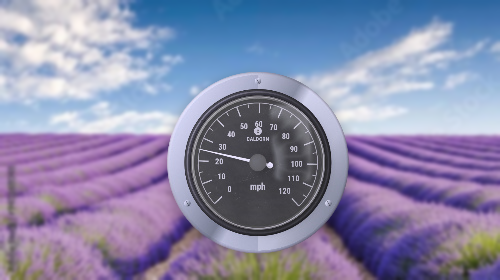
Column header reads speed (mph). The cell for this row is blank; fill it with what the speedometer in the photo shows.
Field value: 25 mph
